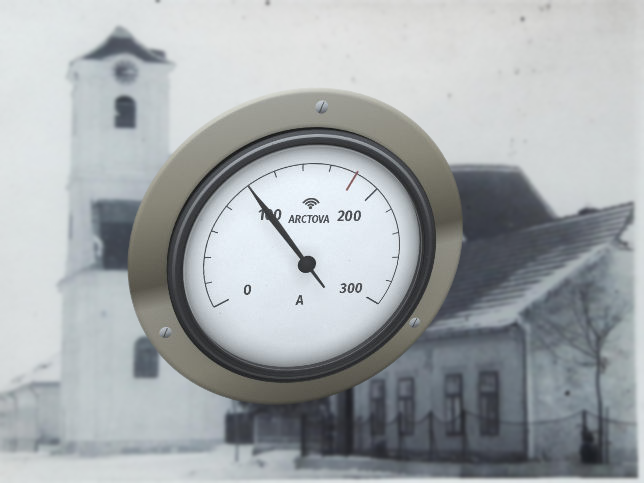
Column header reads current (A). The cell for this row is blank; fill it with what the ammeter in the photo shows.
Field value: 100 A
